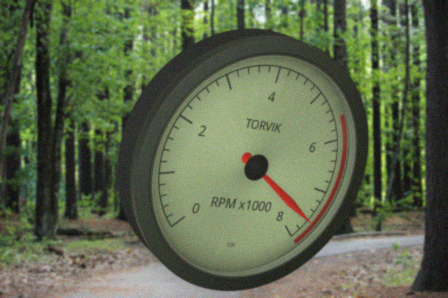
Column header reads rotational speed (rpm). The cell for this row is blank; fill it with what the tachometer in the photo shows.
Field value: 7600 rpm
